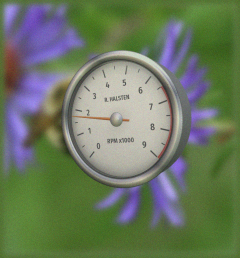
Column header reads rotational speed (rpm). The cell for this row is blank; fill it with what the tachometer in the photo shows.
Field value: 1750 rpm
